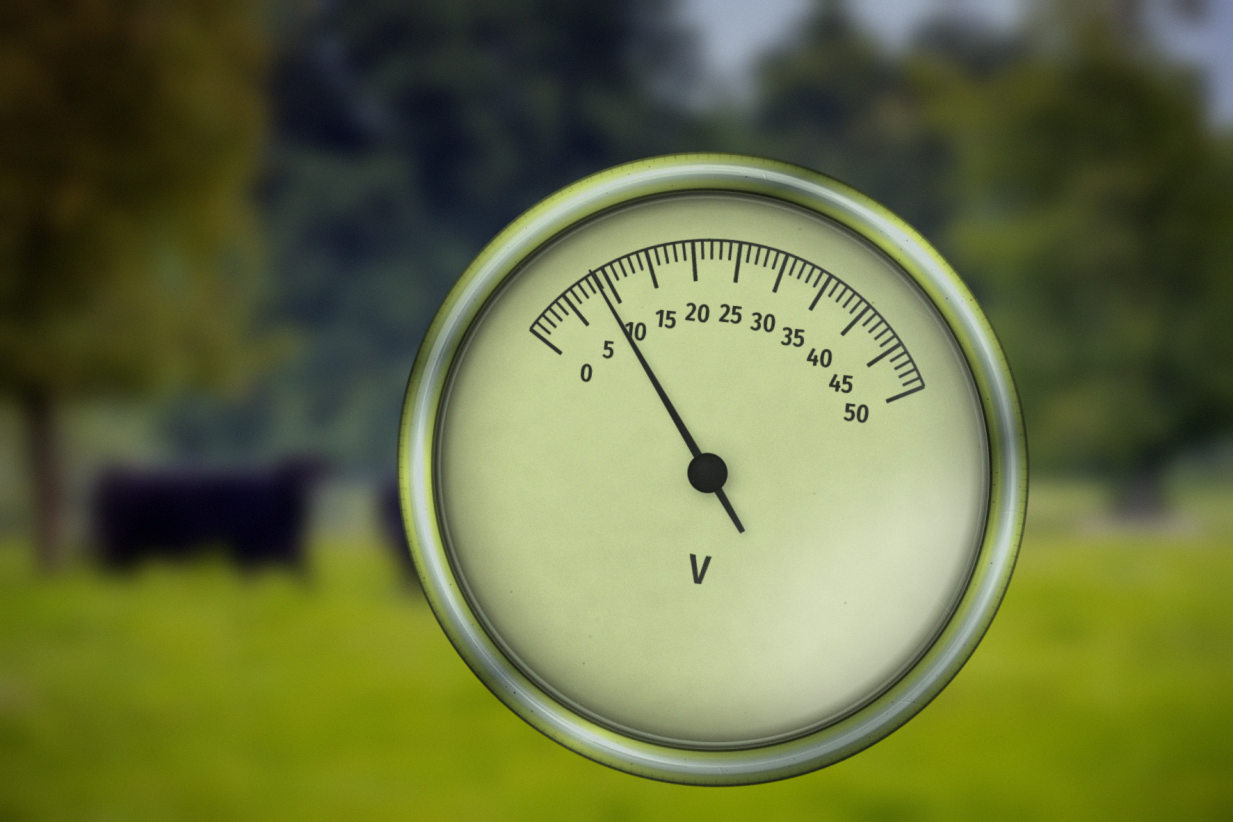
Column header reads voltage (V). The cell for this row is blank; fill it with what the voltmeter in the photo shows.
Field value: 9 V
